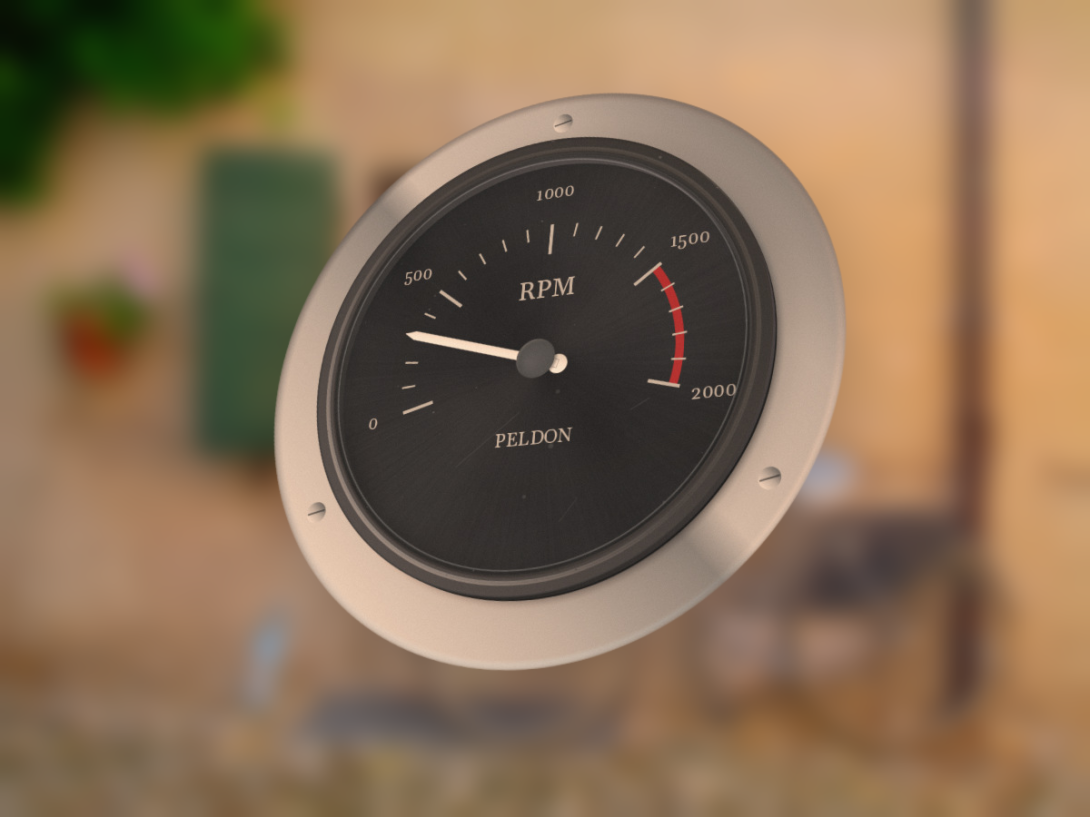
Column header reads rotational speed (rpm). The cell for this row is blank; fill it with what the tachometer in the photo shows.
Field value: 300 rpm
